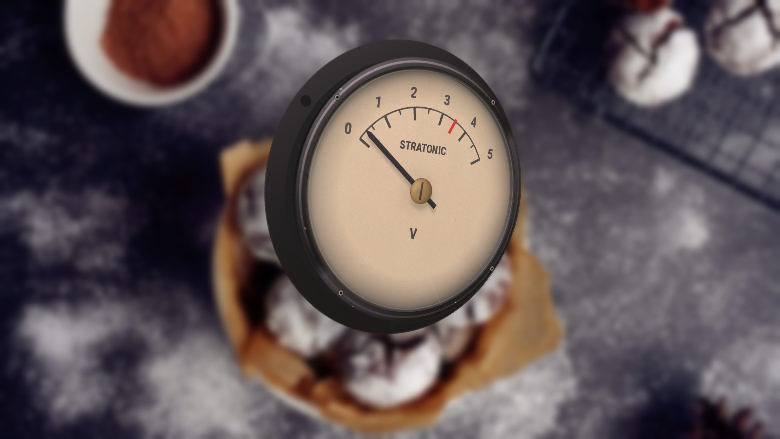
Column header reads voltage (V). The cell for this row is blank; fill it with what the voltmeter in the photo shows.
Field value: 0.25 V
